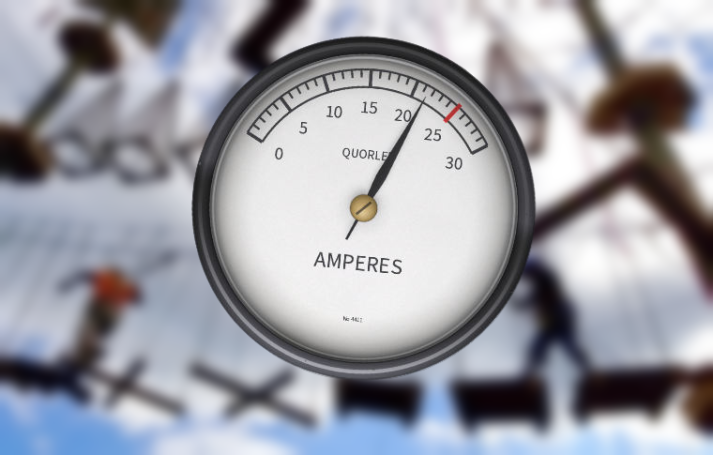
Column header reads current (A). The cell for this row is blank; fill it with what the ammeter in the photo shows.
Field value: 21.5 A
